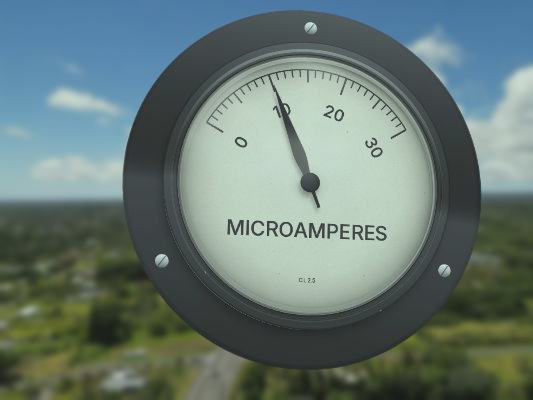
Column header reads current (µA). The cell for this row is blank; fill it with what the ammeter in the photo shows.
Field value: 10 µA
